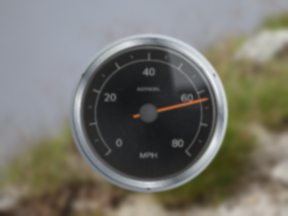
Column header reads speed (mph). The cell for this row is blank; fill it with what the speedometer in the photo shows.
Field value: 62.5 mph
